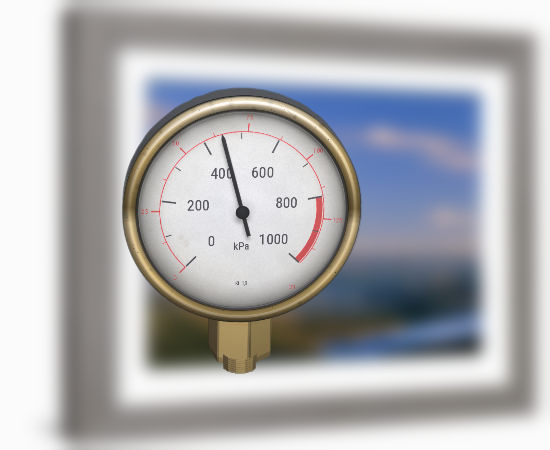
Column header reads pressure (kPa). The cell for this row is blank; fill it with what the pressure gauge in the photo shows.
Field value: 450 kPa
